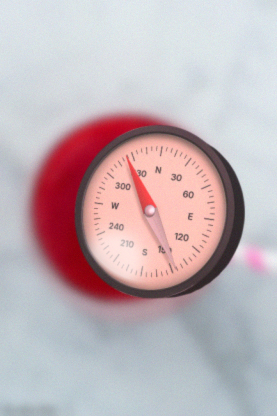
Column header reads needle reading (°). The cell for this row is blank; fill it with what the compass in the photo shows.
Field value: 325 °
